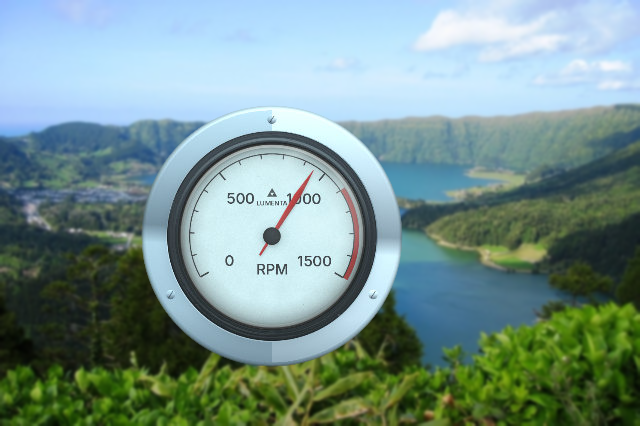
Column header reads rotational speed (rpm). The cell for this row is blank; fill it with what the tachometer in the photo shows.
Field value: 950 rpm
